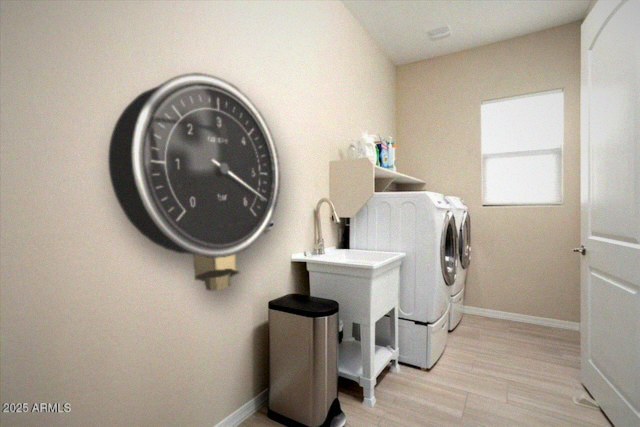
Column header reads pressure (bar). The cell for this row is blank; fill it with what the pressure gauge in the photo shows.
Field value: 5.6 bar
